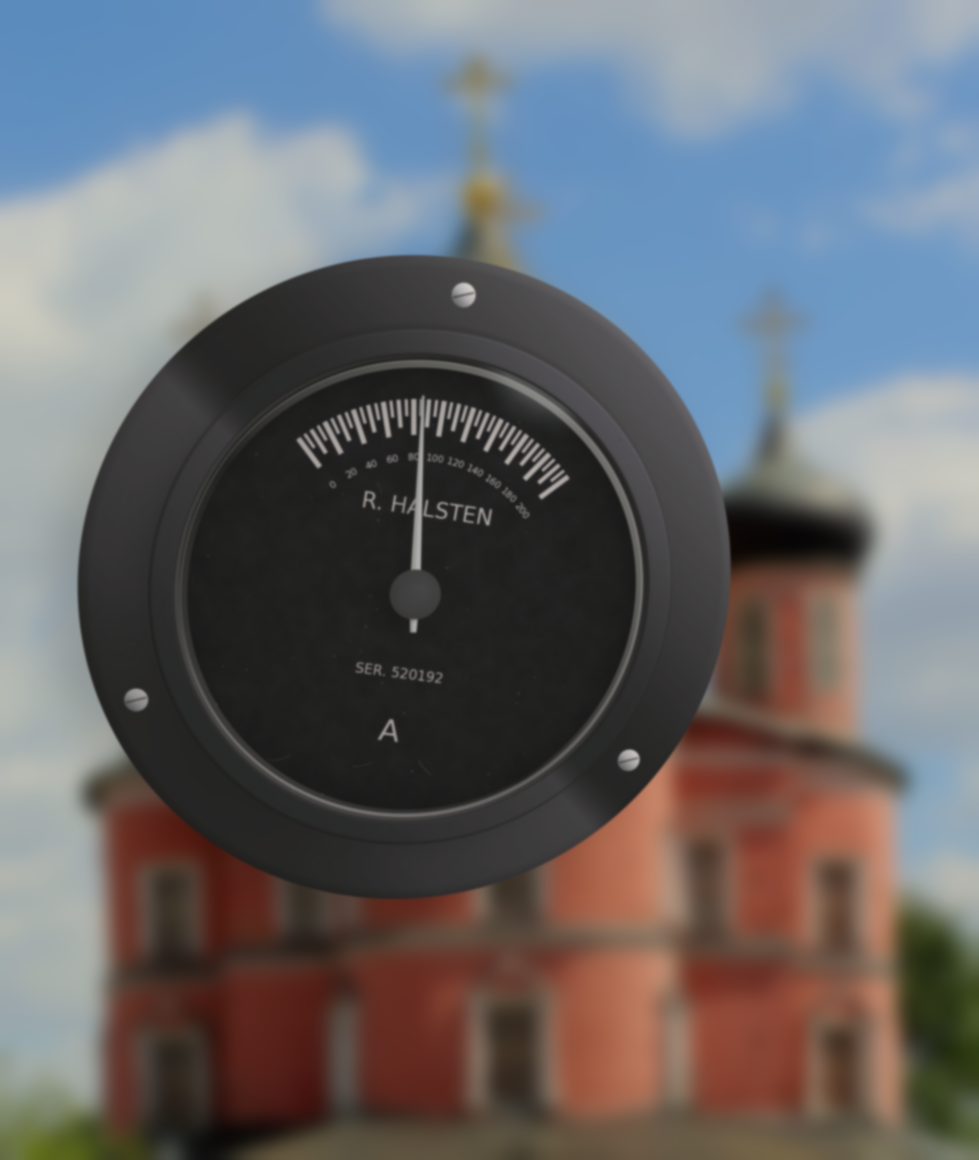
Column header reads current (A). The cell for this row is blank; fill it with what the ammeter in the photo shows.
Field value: 85 A
